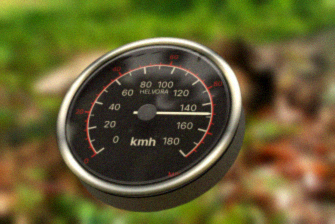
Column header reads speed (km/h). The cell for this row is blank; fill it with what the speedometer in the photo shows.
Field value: 150 km/h
